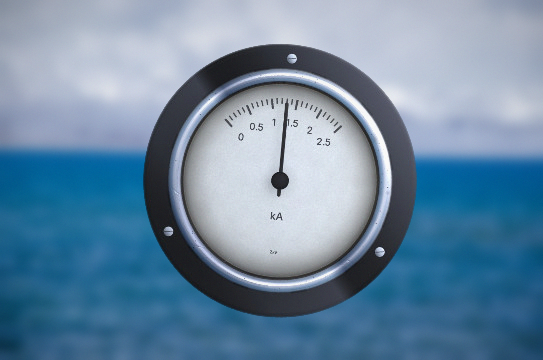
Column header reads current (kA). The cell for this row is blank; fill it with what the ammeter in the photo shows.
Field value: 1.3 kA
